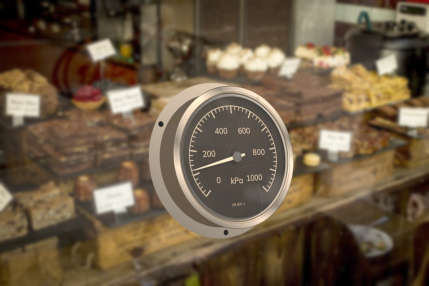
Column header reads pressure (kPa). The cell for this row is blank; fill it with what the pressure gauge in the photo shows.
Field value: 120 kPa
